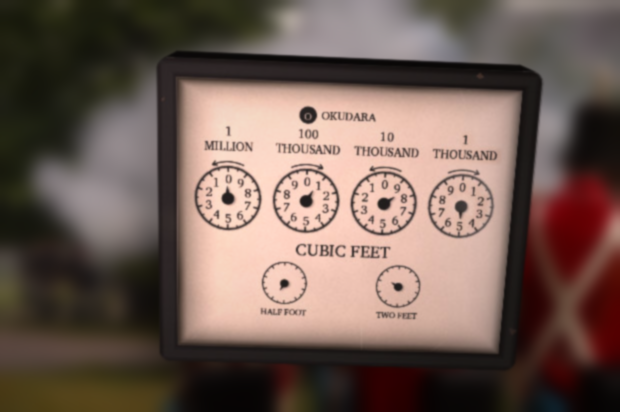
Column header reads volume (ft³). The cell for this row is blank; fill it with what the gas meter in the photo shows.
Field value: 8500 ft³
